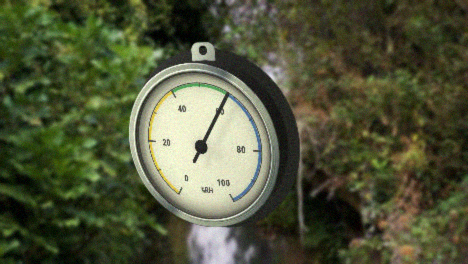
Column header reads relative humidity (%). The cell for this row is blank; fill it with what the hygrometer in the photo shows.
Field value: 60 %
